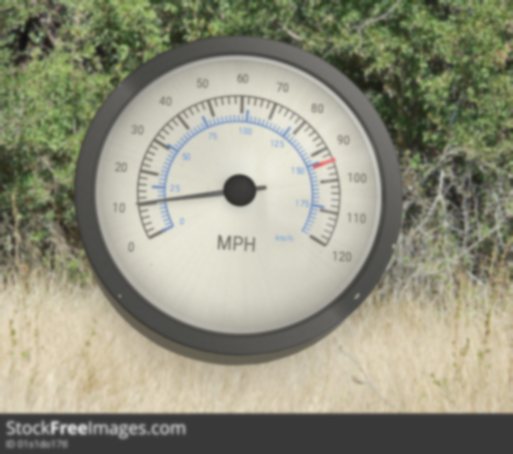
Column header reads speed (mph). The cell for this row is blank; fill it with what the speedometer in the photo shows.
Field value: 10 mph
